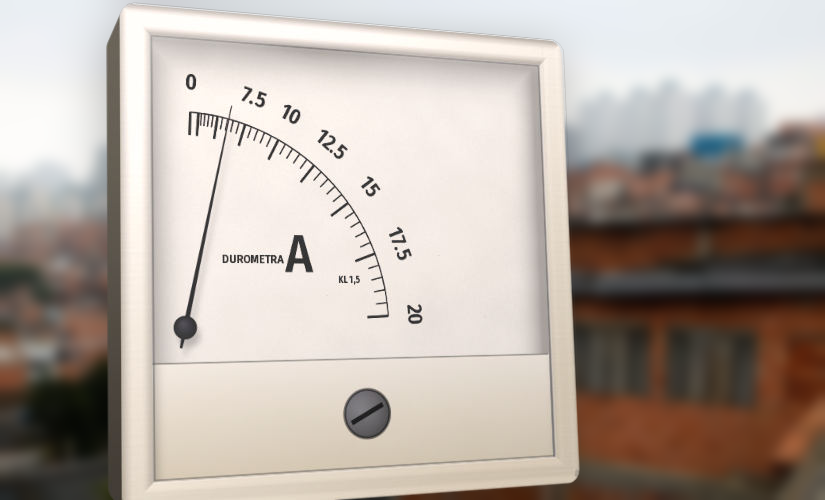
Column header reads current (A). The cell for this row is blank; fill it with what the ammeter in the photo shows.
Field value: 6 A
